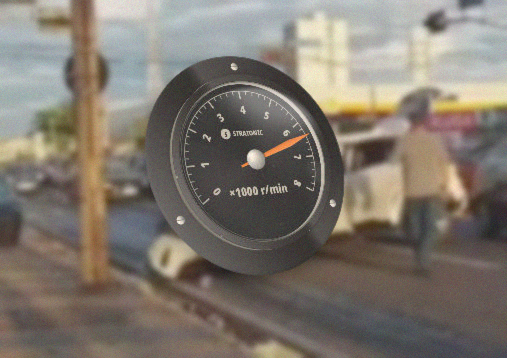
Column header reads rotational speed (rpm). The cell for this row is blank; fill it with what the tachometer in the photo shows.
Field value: 6400 rpm
